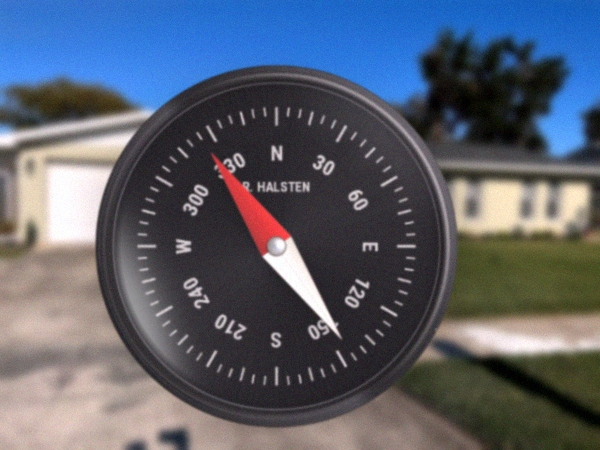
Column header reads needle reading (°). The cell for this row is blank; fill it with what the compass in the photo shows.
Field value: 325 °
